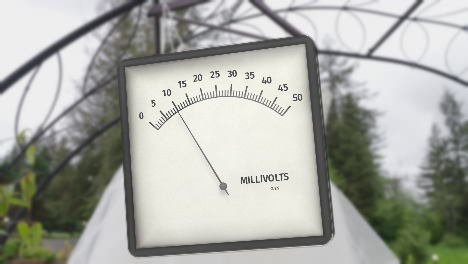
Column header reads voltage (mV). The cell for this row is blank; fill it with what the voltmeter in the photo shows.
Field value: 10 mV
